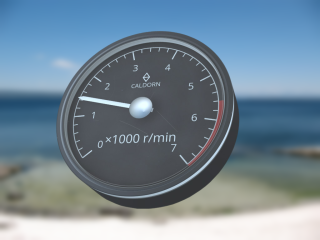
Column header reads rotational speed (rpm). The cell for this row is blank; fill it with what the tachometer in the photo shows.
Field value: 1400 rpm
